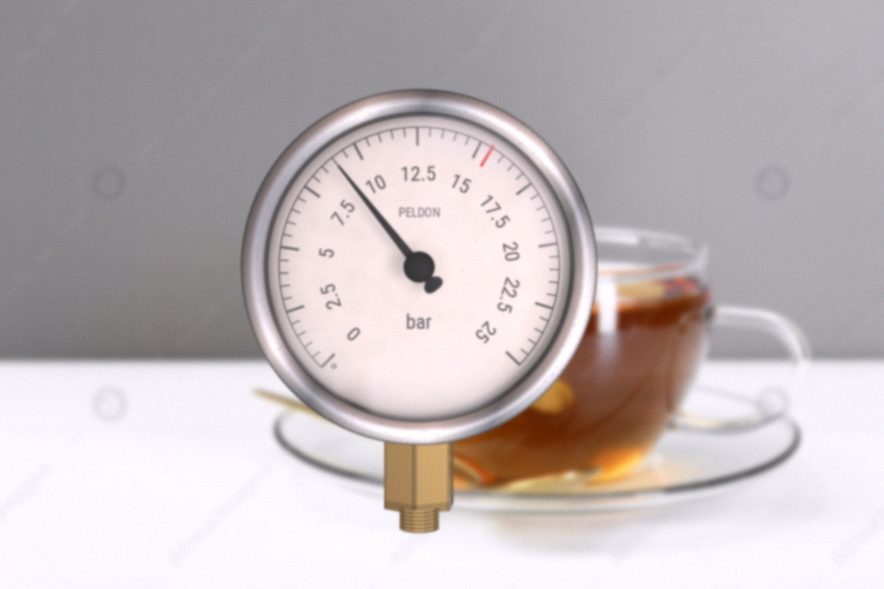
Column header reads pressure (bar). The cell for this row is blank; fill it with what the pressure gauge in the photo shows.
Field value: 9 bar
